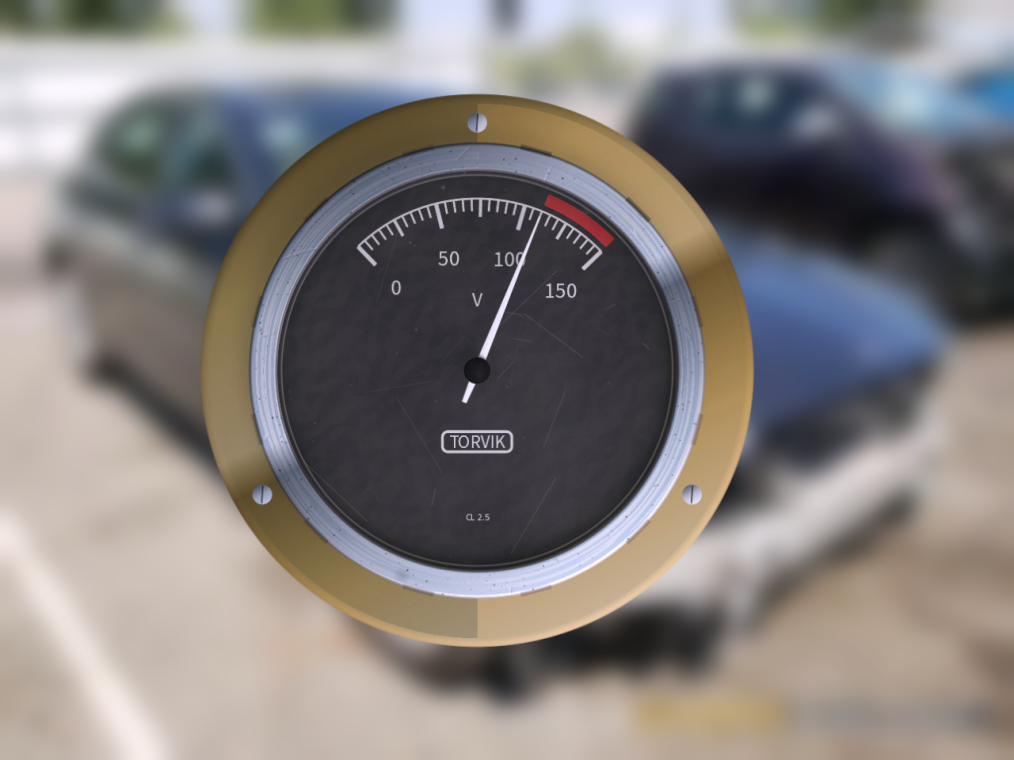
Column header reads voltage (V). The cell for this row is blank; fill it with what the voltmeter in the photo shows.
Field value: 110 V
